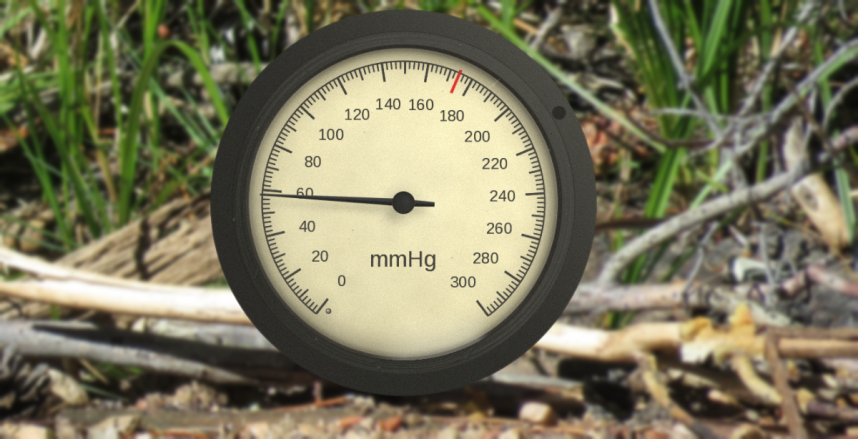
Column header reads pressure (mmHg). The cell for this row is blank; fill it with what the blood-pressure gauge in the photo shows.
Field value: 58 mmHg
